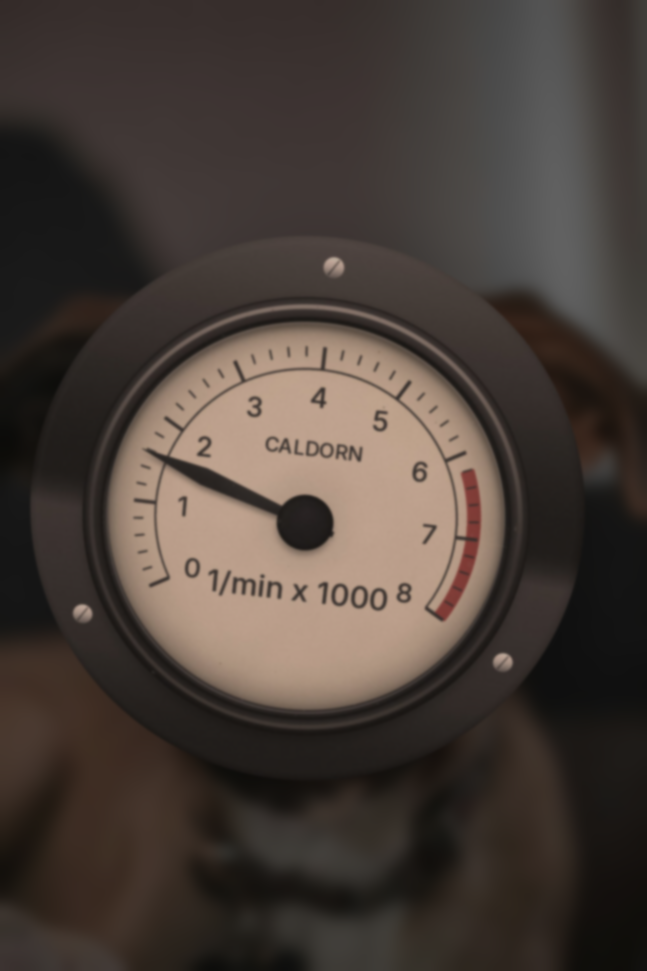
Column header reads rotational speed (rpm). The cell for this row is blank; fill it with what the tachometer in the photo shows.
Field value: 1600 rpm
